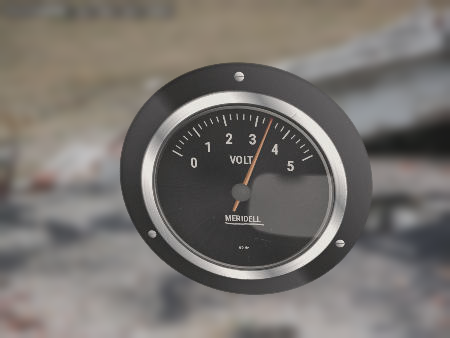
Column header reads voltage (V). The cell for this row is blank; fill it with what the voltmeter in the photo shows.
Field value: 3.4 V
